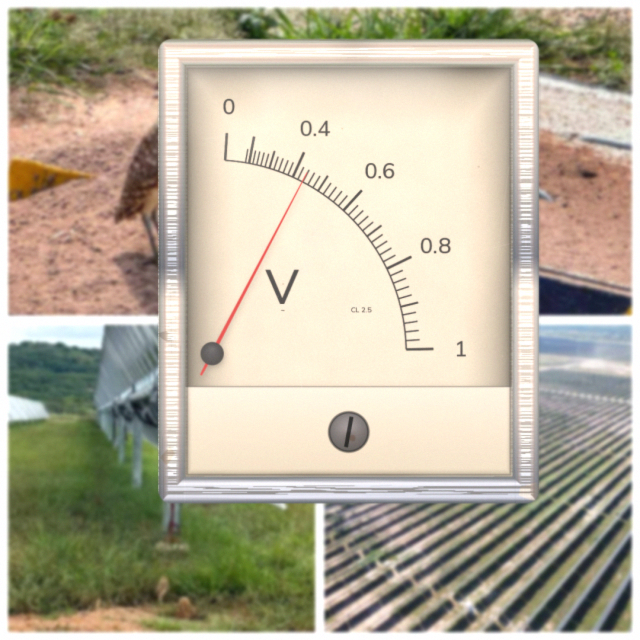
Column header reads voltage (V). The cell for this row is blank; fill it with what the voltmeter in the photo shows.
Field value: 0.44 V
